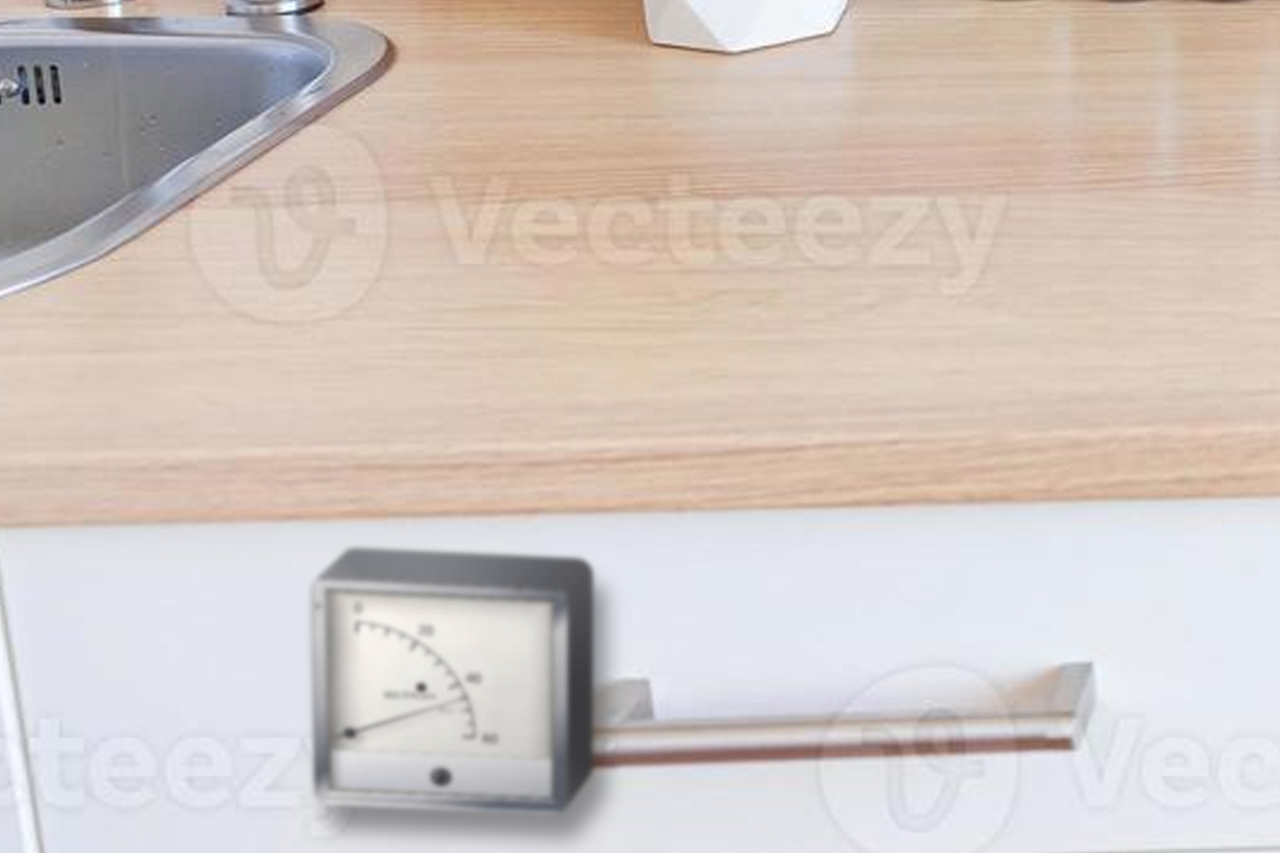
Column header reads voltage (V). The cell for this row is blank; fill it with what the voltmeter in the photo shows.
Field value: 45 V
